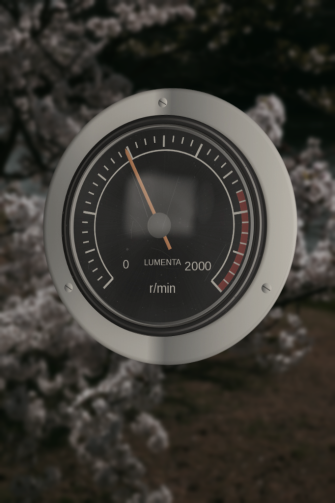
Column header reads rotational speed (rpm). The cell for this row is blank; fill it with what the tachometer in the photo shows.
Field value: 800 rpm
